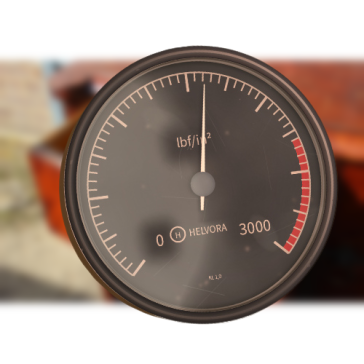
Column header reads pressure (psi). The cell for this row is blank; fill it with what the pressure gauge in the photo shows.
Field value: 1600 psi
